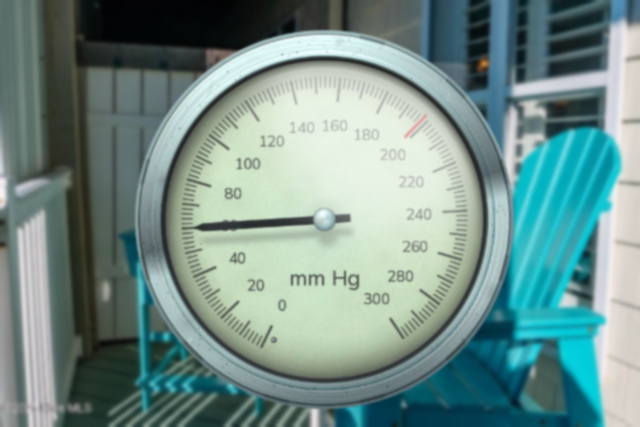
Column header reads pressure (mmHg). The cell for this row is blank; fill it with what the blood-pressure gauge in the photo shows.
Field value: 60 mmHg
